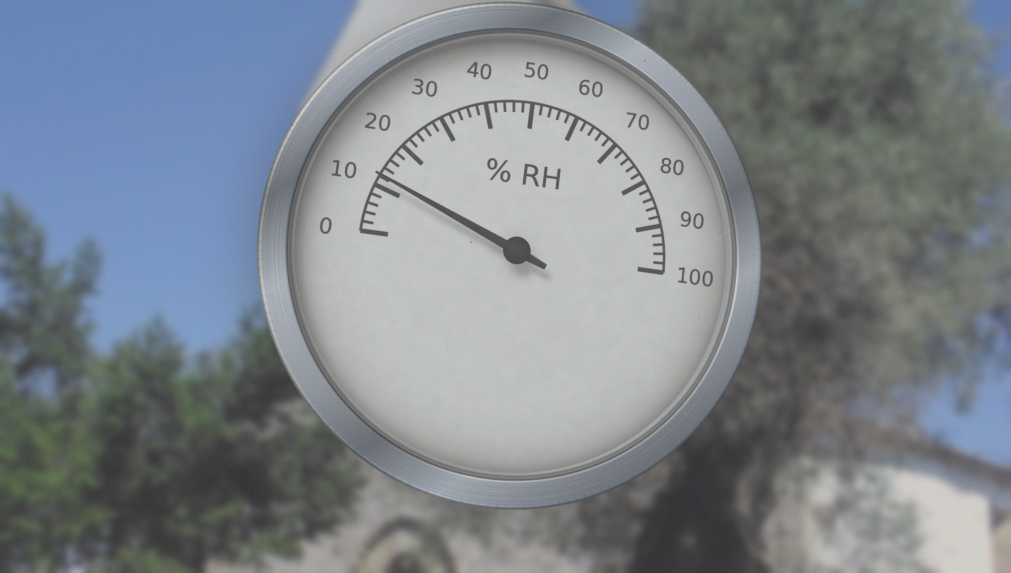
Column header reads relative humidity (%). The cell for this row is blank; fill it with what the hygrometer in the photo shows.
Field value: 12 %
